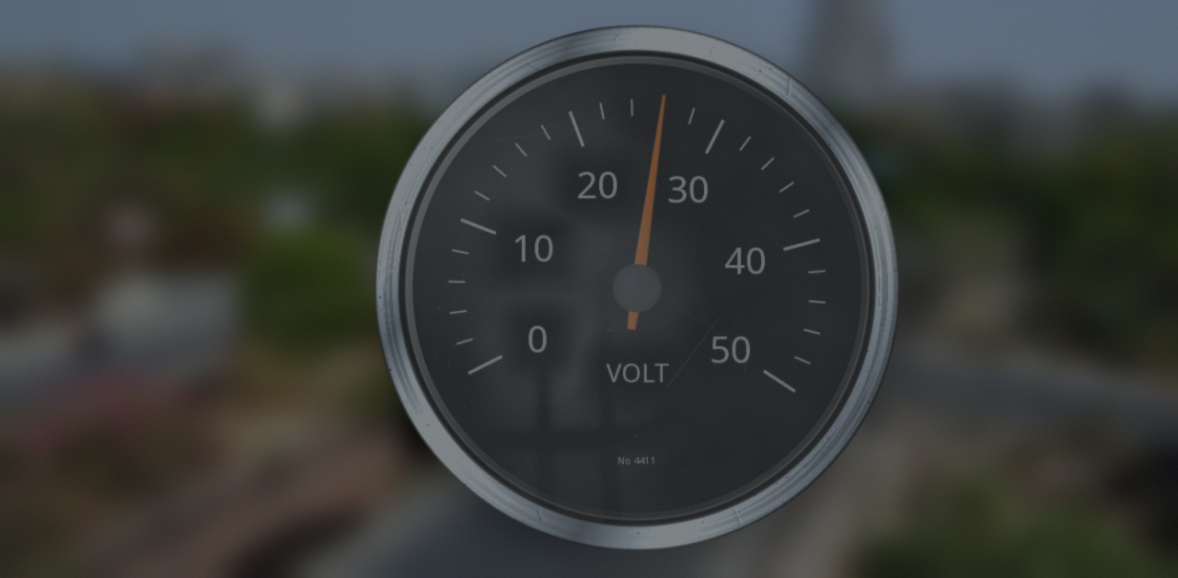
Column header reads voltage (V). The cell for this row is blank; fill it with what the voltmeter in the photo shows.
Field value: 26 V
